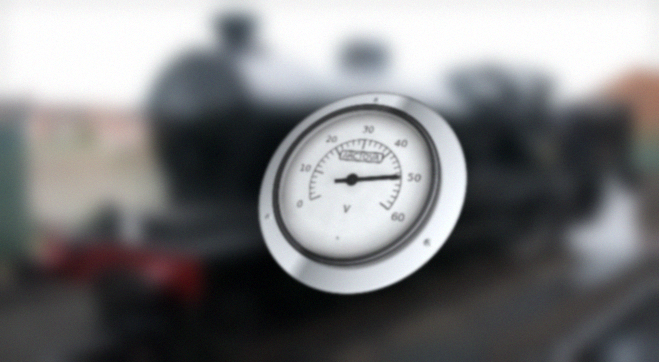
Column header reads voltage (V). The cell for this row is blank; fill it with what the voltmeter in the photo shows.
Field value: 50 V
